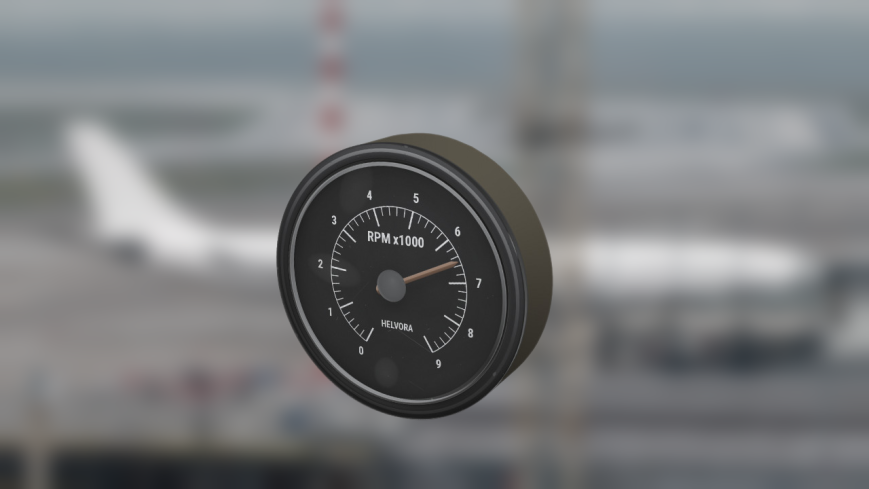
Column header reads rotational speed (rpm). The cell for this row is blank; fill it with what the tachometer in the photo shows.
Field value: 6500 rpm
